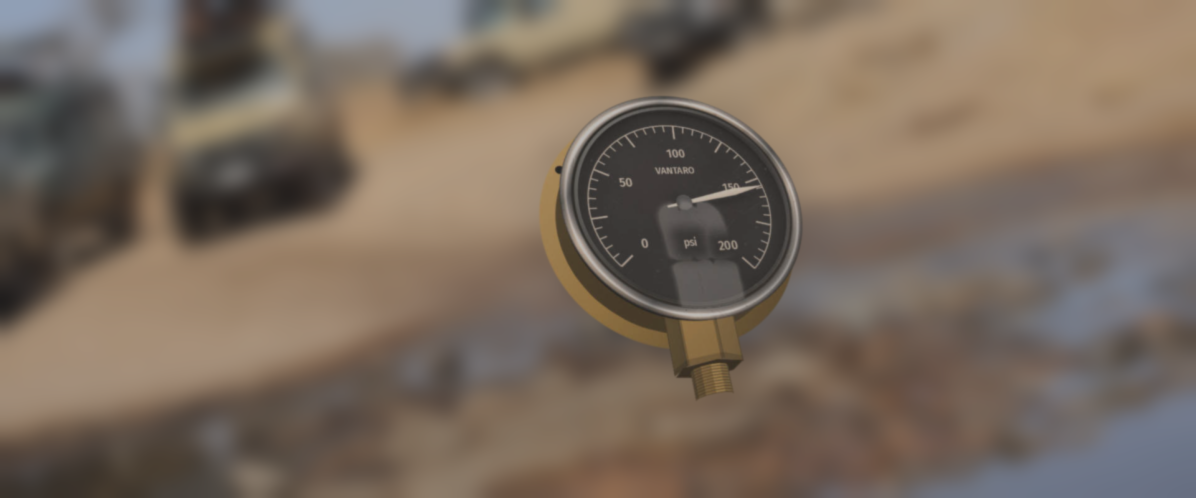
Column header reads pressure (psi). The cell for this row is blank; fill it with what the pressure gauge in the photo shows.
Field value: 155 psi
